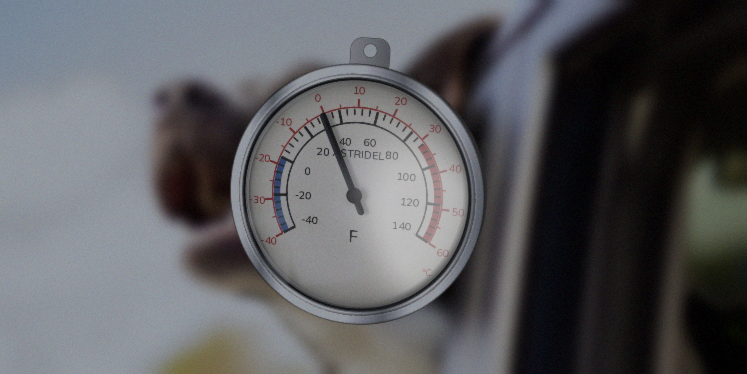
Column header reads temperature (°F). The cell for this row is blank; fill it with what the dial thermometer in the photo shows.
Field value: 32 °F
